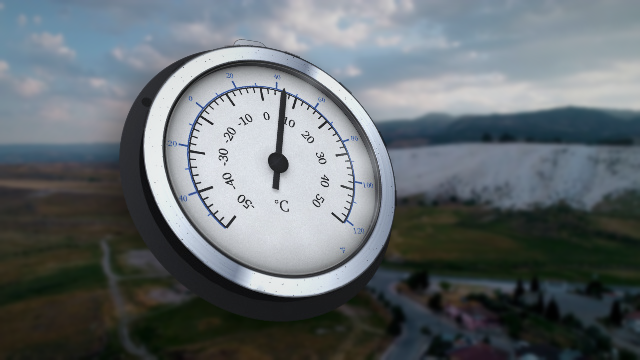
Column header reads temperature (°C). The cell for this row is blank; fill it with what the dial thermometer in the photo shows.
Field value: 6 °C
